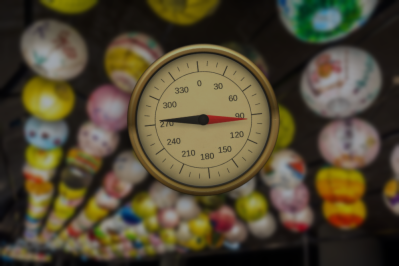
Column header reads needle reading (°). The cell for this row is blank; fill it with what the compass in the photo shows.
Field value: 95 °
